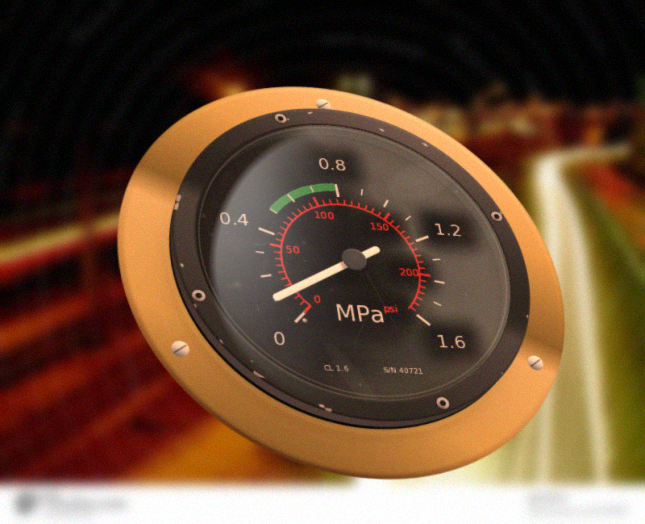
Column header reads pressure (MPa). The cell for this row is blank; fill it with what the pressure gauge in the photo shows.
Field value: 0.1 MPa
